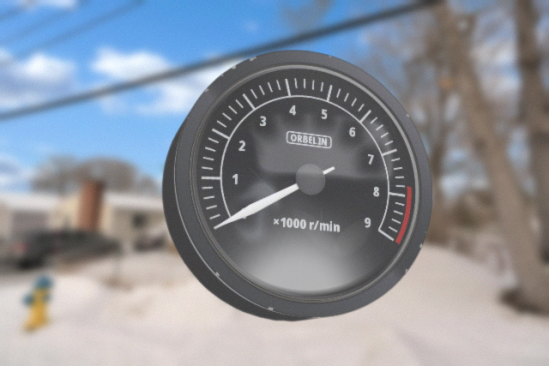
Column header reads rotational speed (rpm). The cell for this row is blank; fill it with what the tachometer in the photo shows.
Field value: 0 rpm
